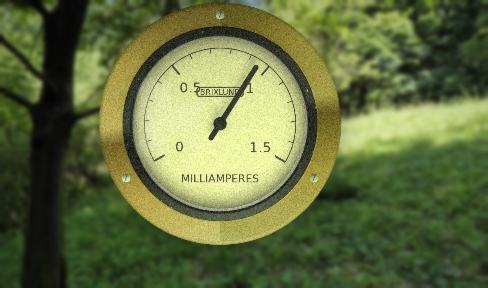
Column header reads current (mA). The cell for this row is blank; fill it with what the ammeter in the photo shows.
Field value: 0.95 mA
